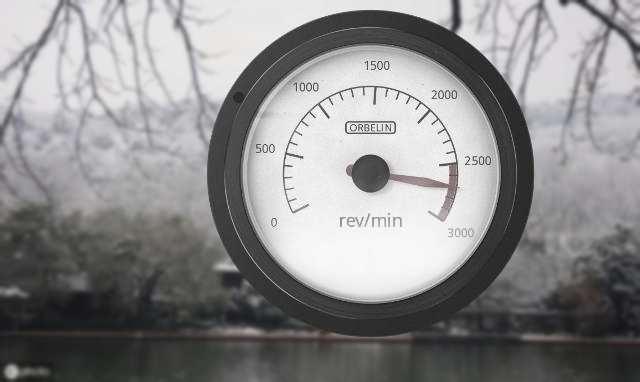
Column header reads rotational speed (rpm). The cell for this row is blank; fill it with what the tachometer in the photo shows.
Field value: 2700 rpm
